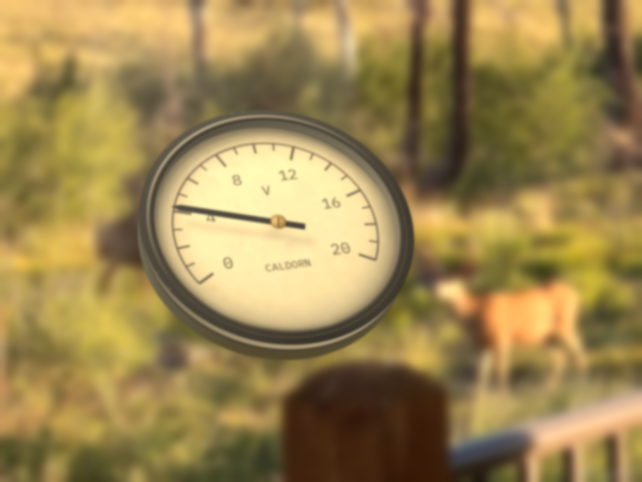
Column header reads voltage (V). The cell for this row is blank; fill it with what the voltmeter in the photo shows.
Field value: 4 V
